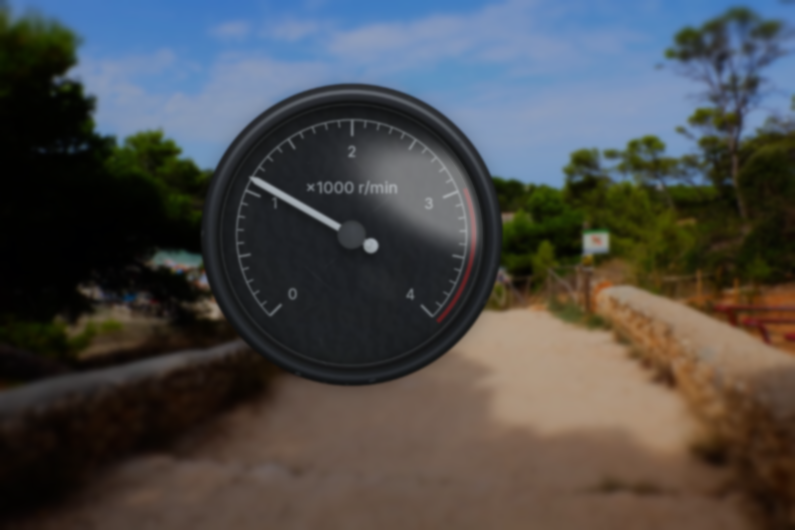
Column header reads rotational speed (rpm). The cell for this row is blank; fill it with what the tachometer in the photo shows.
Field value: 1100 rpm
